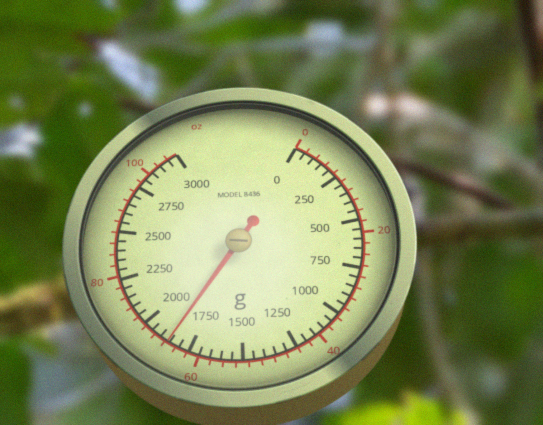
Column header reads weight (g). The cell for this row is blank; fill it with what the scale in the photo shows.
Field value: 1850 g
